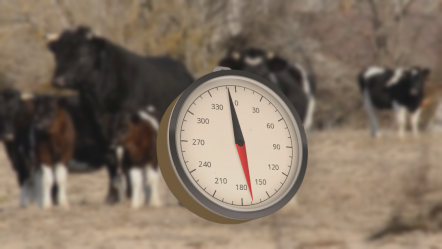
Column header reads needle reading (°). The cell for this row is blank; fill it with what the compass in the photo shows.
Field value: 170 °
